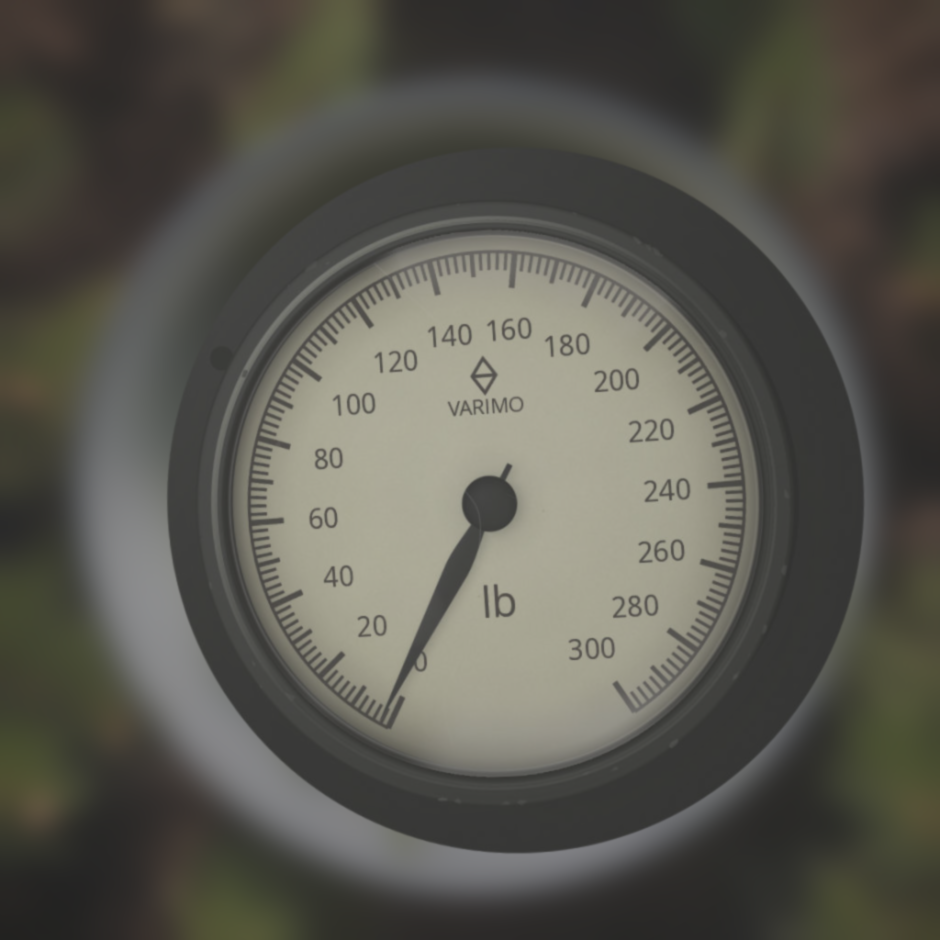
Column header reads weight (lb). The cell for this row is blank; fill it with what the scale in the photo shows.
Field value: 2 lb
